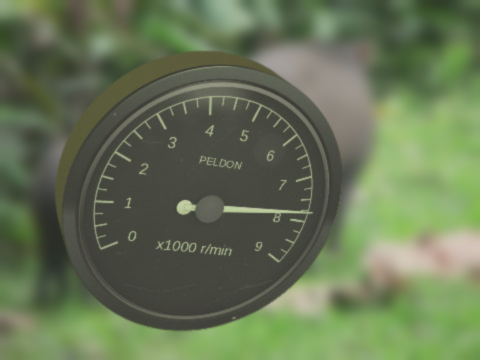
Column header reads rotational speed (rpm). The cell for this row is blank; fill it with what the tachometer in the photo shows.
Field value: 7750 rpm
